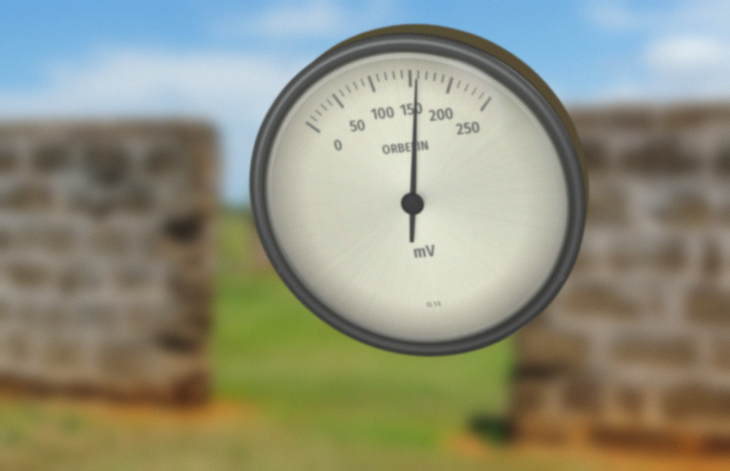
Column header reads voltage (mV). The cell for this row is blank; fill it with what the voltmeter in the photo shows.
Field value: 160 mV
